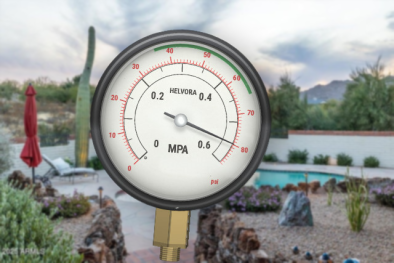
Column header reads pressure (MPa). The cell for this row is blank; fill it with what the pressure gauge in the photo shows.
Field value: 0.55 MPa
